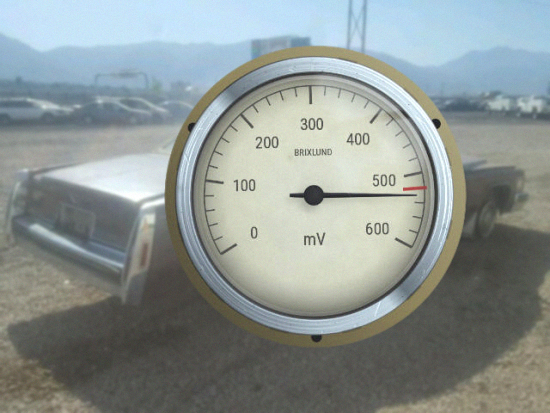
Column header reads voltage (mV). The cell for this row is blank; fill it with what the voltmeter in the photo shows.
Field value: 530 mV
